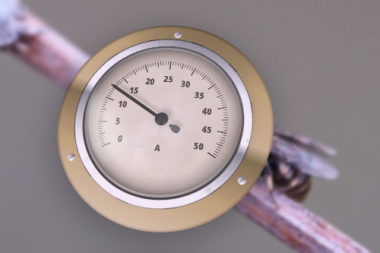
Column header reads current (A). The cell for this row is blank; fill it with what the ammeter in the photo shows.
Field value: 12.5 A
